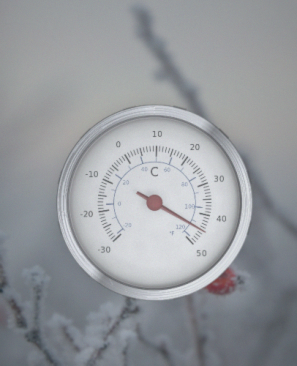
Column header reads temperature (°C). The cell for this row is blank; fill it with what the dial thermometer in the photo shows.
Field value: 45 °C
